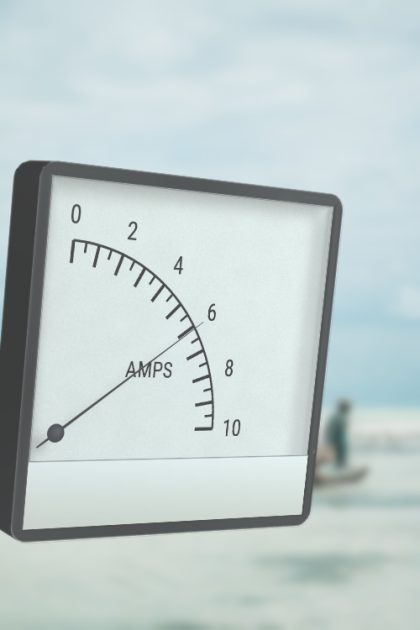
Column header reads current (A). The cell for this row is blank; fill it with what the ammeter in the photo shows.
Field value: 6 A
